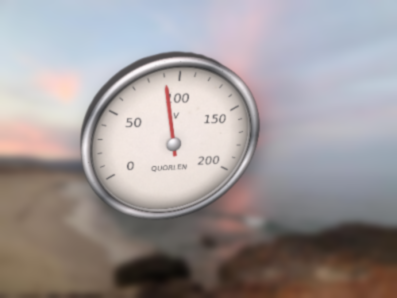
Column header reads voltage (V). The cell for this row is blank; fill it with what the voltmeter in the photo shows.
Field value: 90 V
